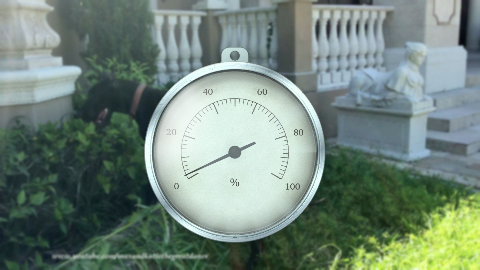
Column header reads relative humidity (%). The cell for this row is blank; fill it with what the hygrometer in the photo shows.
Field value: 2 %
